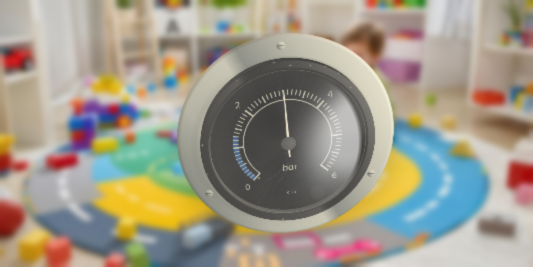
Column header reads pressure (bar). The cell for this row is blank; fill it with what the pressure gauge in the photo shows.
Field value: 3 bar
